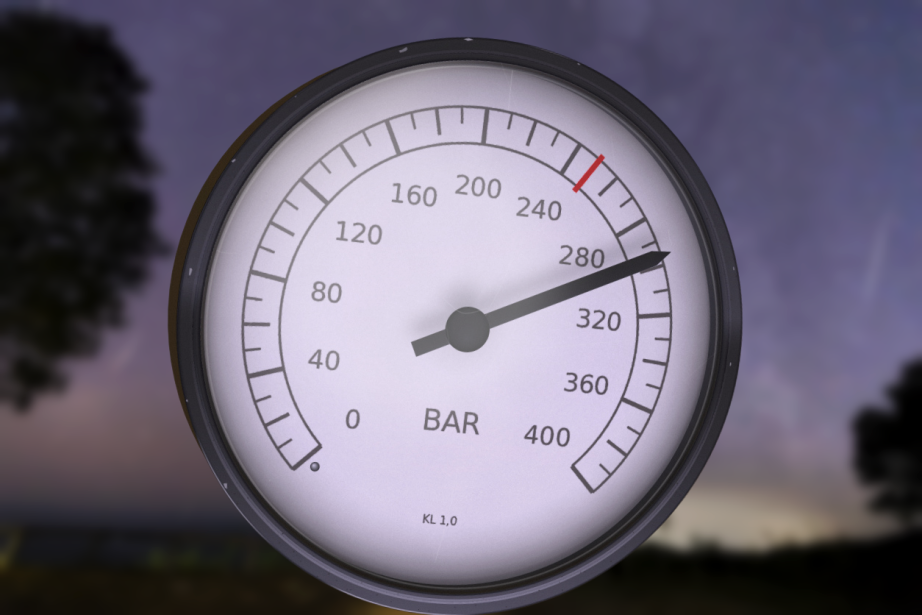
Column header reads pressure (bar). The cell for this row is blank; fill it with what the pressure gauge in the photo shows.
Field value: 295 bar
